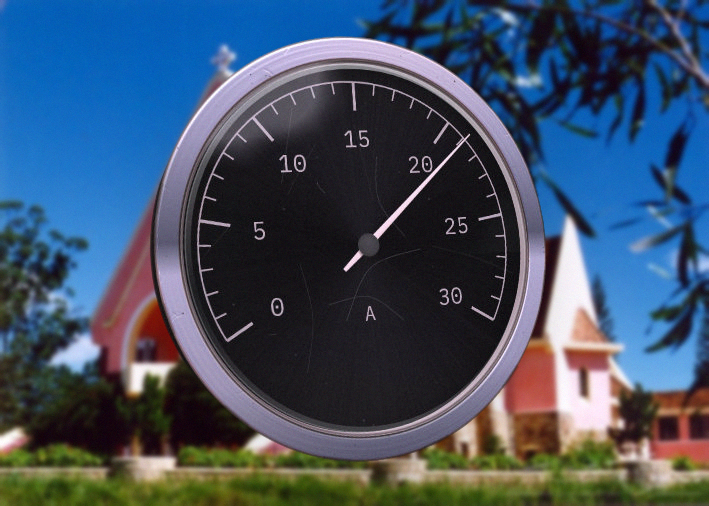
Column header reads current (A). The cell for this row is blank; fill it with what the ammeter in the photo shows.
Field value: 21 A
